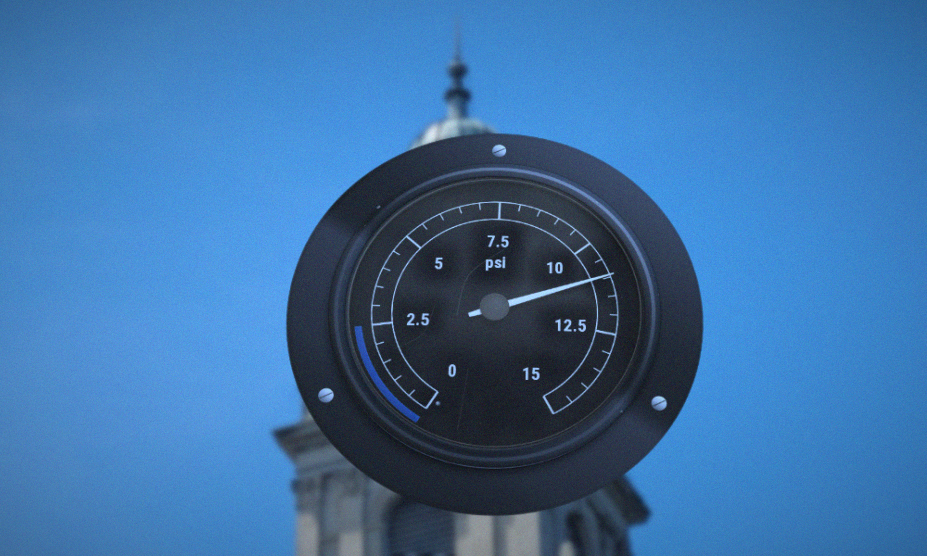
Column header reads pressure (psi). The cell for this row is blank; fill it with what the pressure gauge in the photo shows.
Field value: 11 psi
